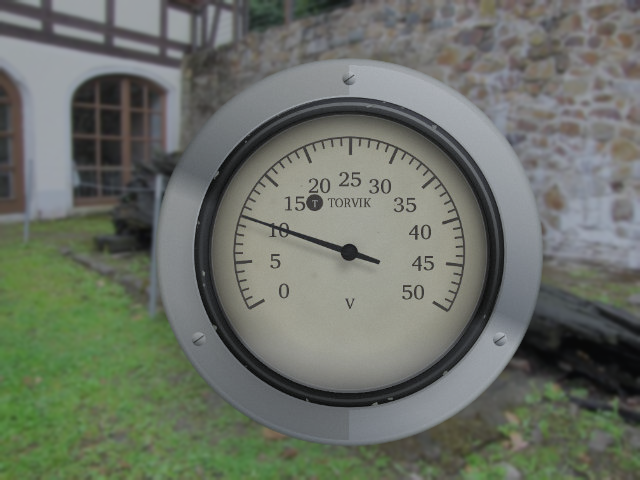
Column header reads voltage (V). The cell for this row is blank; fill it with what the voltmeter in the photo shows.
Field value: 10 V
